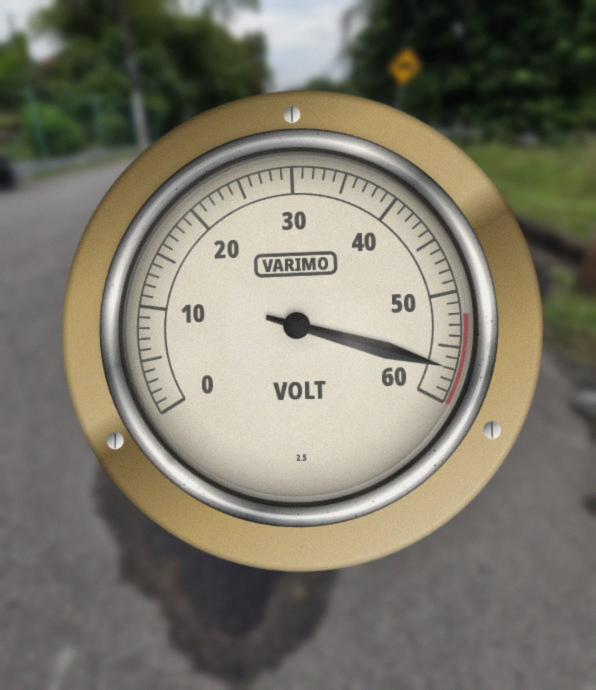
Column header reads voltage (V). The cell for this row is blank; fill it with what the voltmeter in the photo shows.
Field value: 57 V
